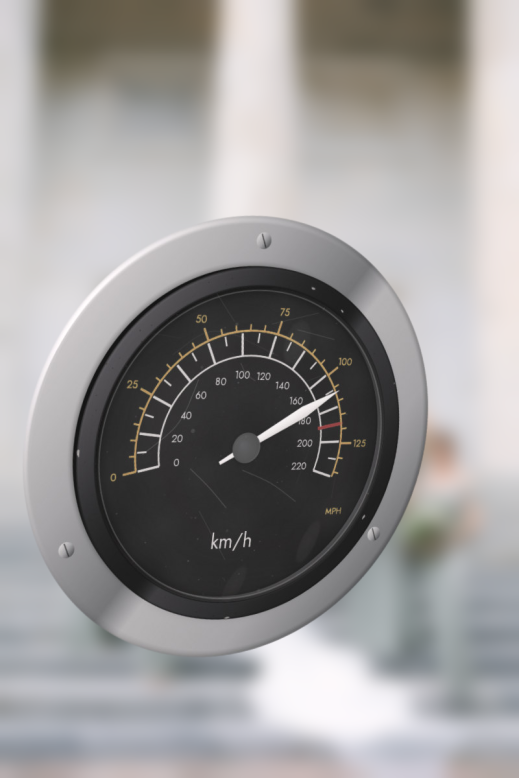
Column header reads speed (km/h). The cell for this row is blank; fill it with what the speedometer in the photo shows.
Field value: 170 km/h
